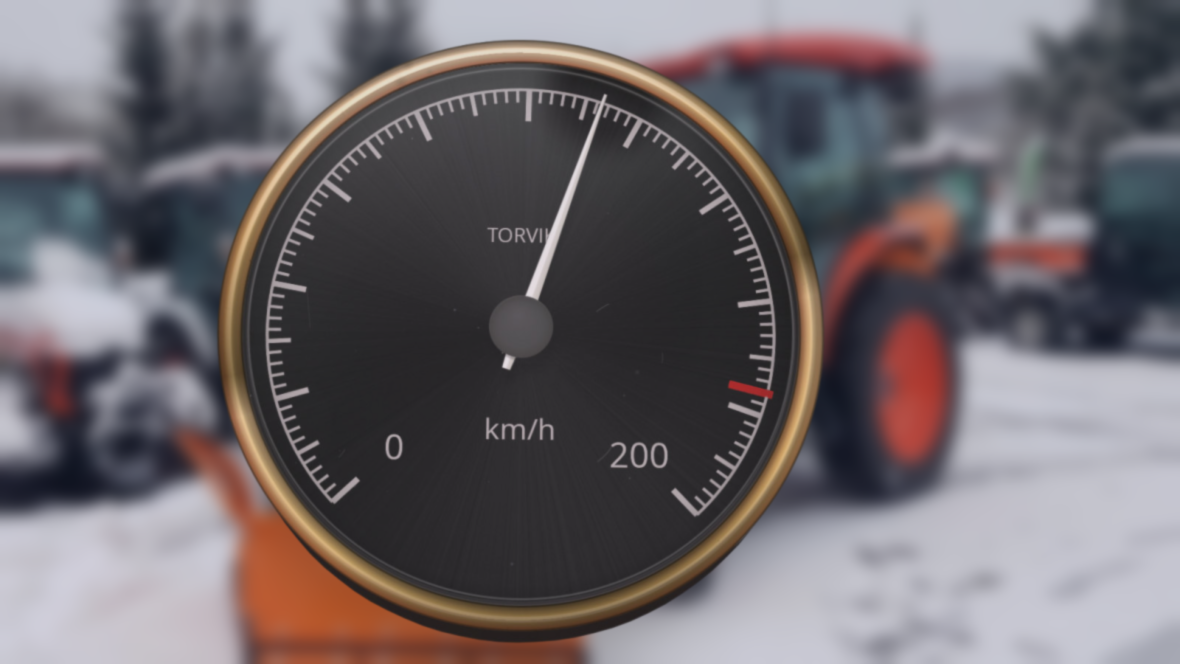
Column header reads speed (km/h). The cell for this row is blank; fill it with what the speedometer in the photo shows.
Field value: 113 km/h
